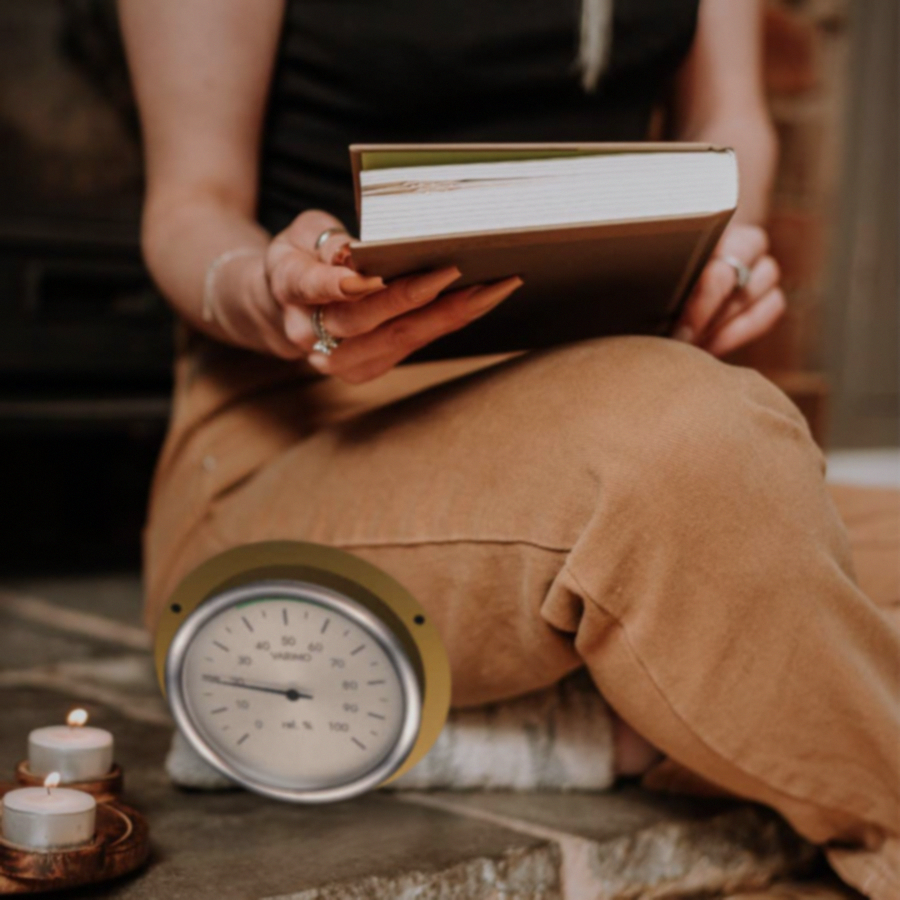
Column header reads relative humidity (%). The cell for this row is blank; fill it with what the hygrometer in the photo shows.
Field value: 20 %
